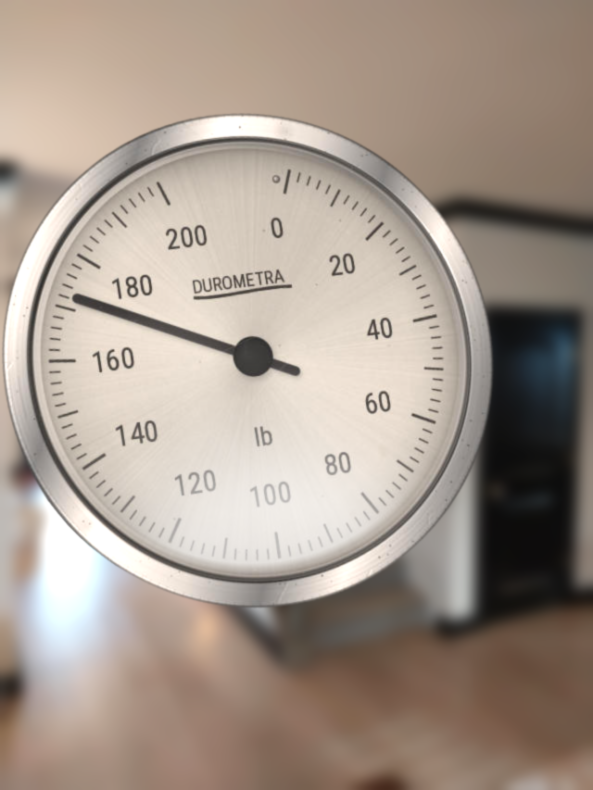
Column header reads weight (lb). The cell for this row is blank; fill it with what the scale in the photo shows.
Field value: 172 lb
